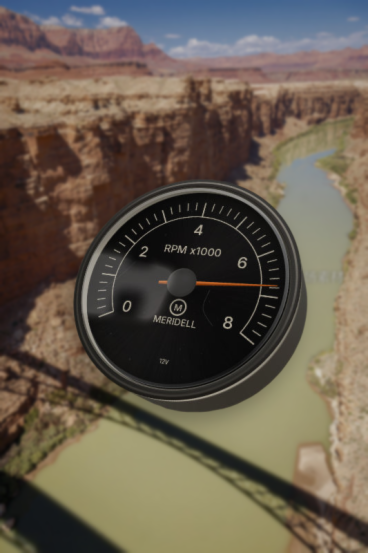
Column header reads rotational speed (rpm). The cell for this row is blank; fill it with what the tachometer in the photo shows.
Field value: 6800 rpm
